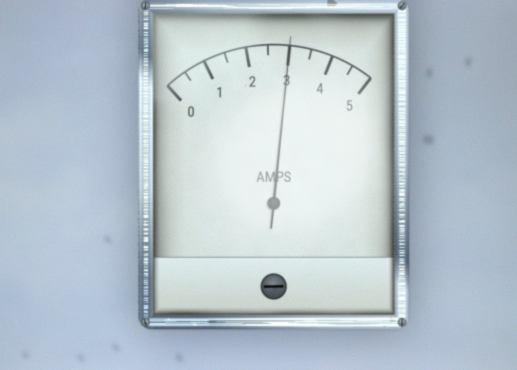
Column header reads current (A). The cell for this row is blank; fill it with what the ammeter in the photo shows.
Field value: 3 A
